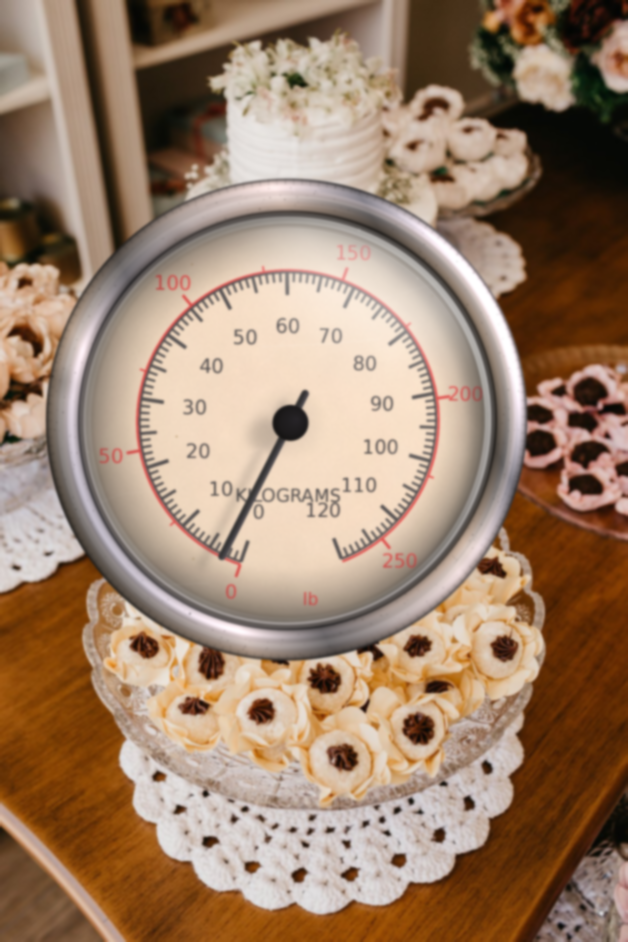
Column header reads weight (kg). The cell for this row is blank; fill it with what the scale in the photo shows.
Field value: 3 kg
